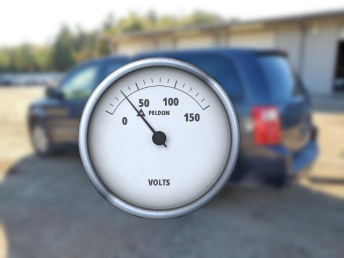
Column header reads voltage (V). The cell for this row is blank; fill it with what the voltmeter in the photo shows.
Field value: 30 V
